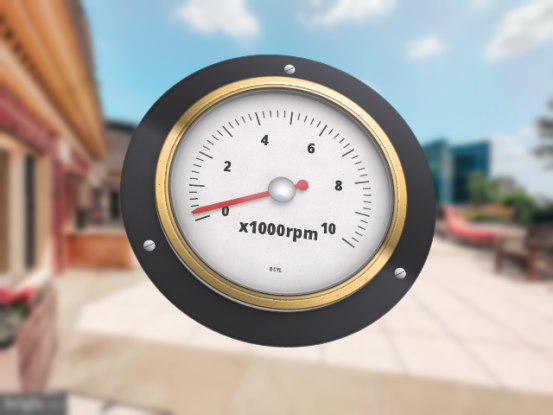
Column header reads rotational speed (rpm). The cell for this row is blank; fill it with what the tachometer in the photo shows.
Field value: 200 rpm
